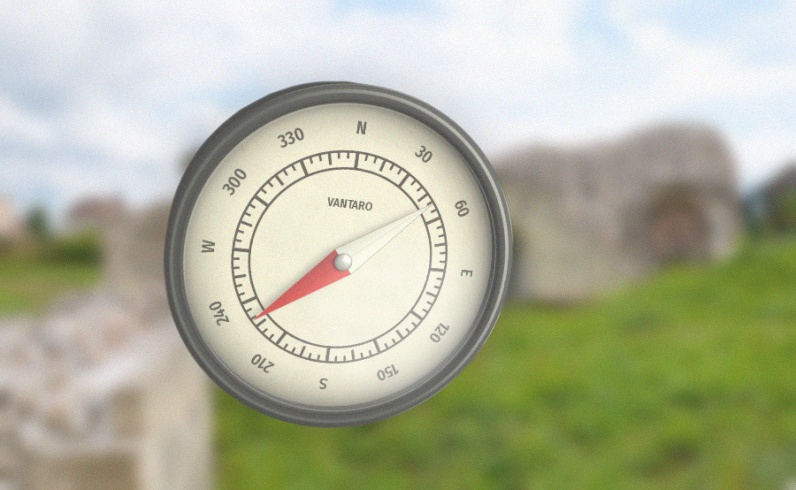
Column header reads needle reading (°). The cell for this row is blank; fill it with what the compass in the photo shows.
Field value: 230 °
